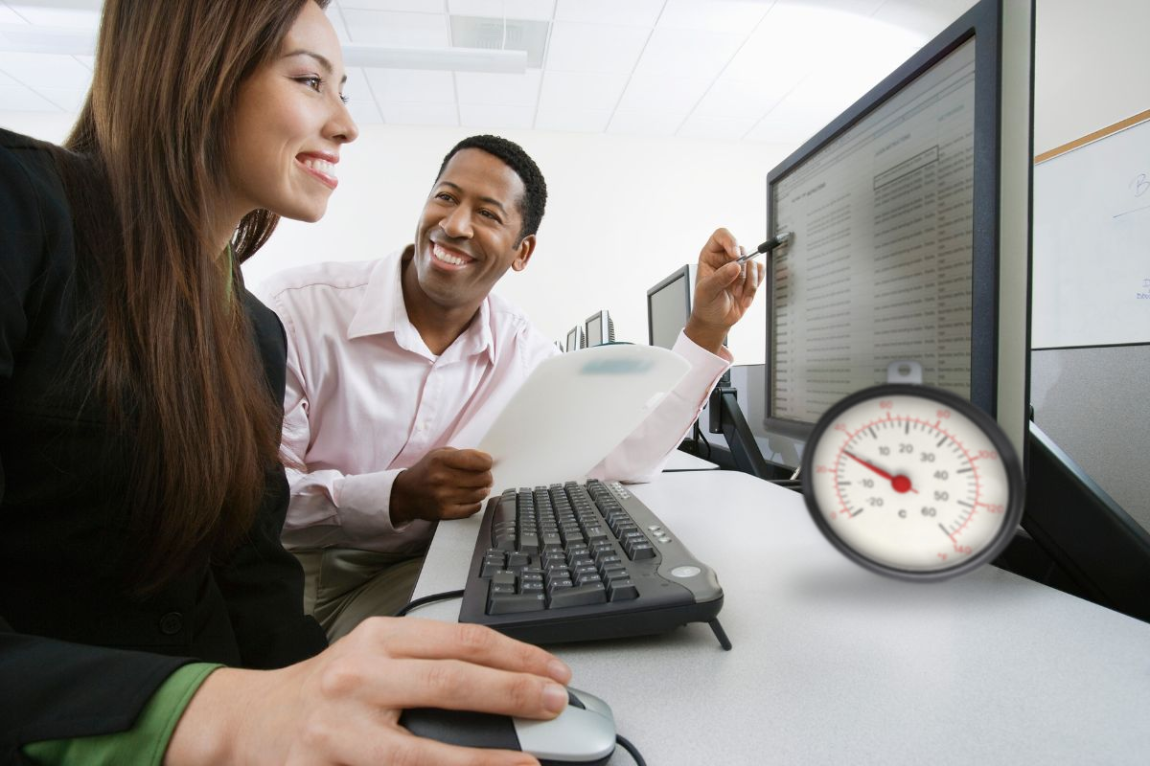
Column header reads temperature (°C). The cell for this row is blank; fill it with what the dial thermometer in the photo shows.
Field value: 0 °C
